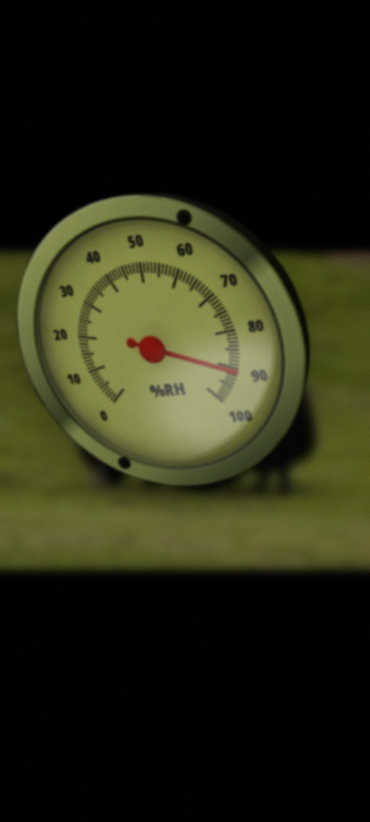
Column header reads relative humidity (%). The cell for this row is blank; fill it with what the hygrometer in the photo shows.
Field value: 90 %
